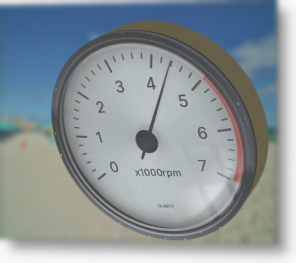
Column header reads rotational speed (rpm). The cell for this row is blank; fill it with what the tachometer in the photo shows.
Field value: 4400 rpm
